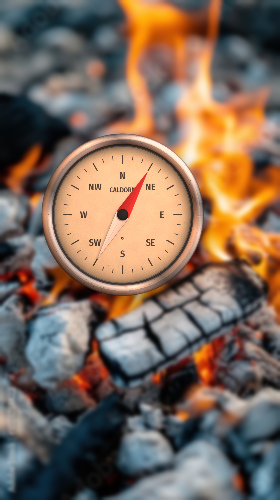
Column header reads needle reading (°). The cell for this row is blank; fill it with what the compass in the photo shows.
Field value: 30 °
